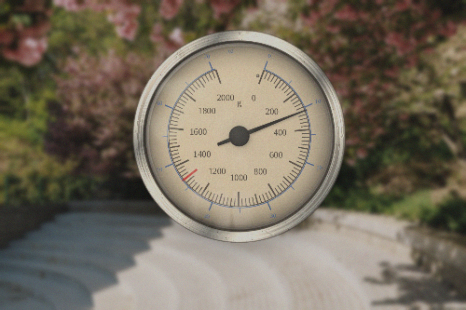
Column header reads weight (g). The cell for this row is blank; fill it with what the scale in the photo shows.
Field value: 300 g
